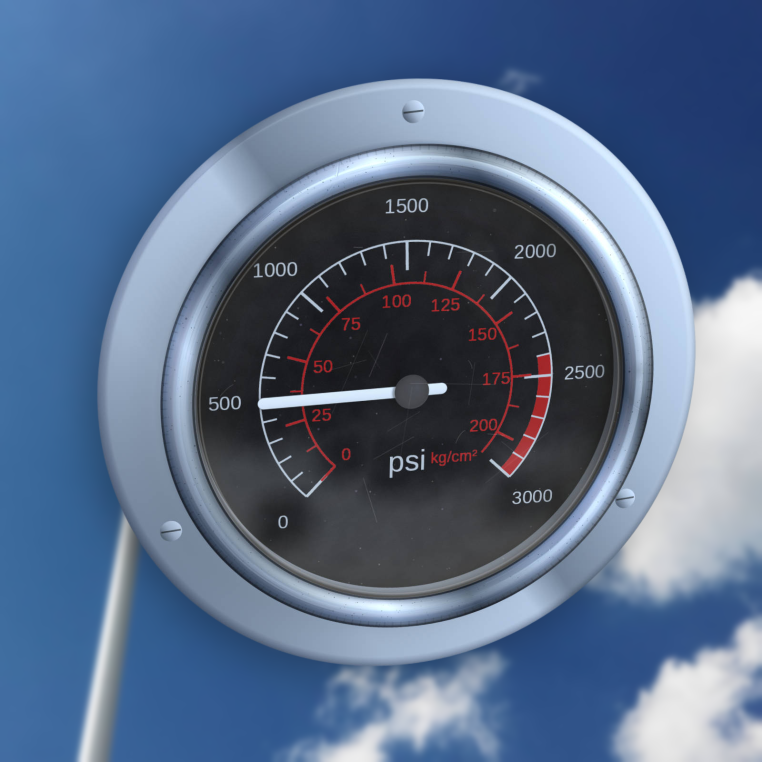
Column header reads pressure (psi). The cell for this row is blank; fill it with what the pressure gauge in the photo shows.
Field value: 500 psi
